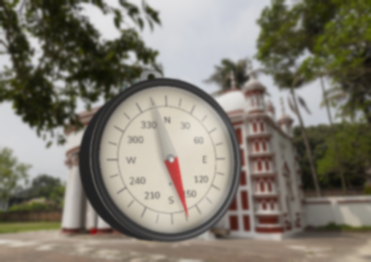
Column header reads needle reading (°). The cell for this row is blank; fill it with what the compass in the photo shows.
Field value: 165 °
